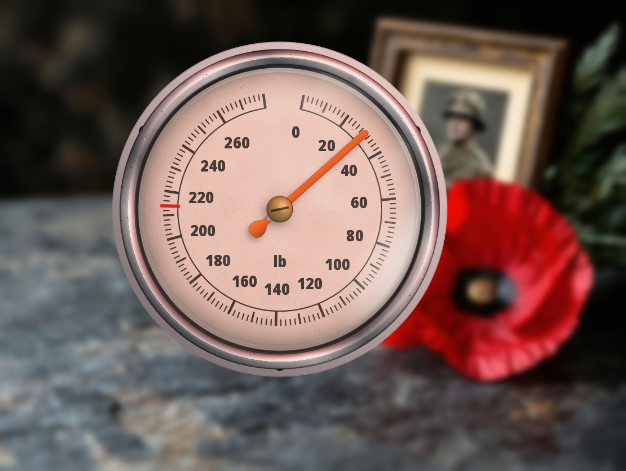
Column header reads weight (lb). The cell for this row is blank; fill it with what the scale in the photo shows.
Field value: 30 lb
